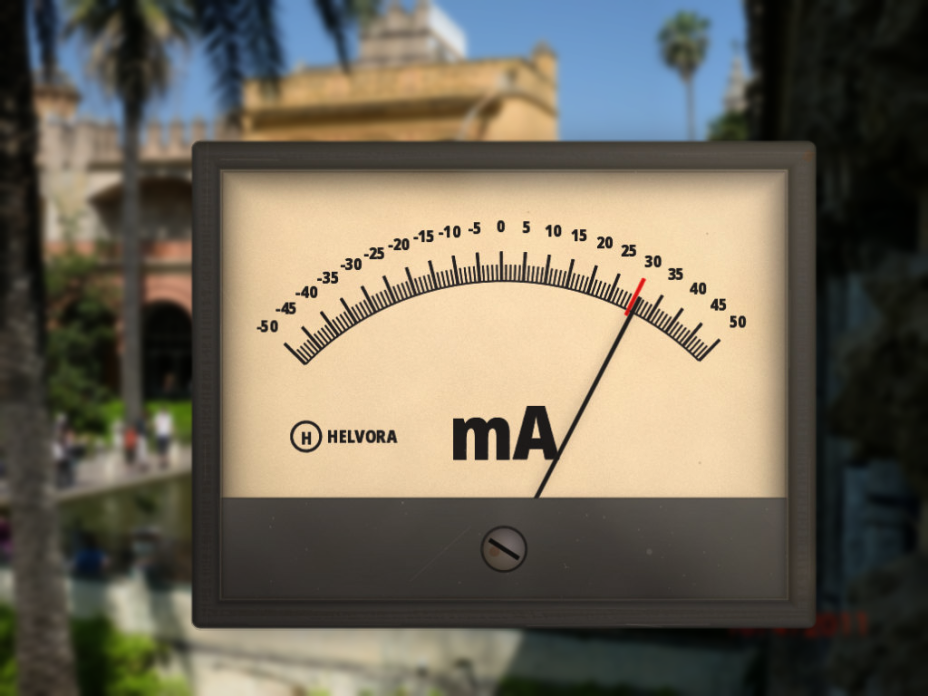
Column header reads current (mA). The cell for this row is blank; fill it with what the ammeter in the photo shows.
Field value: 31 mA
